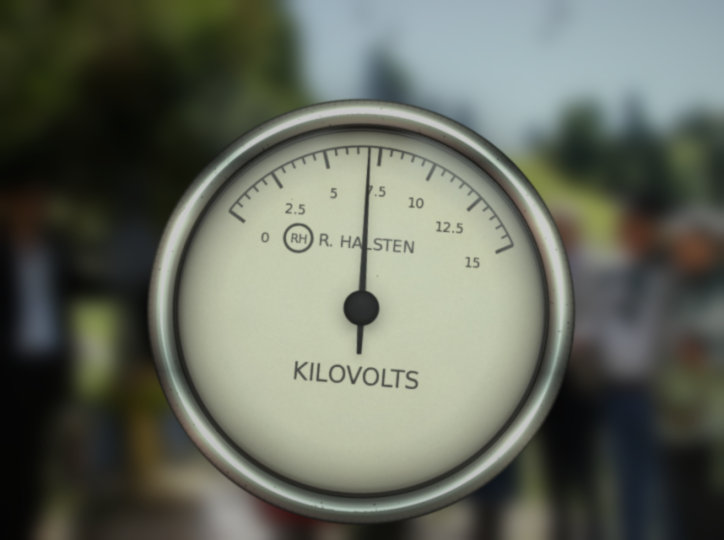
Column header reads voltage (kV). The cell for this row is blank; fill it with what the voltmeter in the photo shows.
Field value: 7 kV
